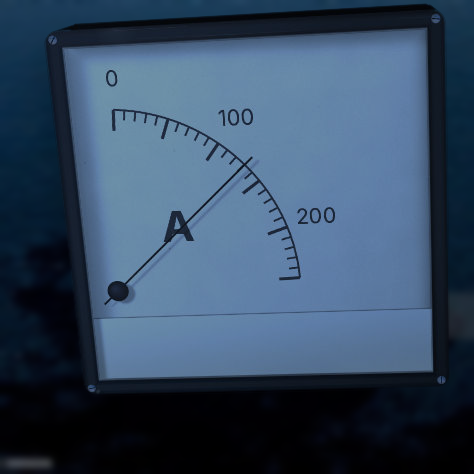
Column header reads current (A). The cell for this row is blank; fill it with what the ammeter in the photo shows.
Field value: 130 A
